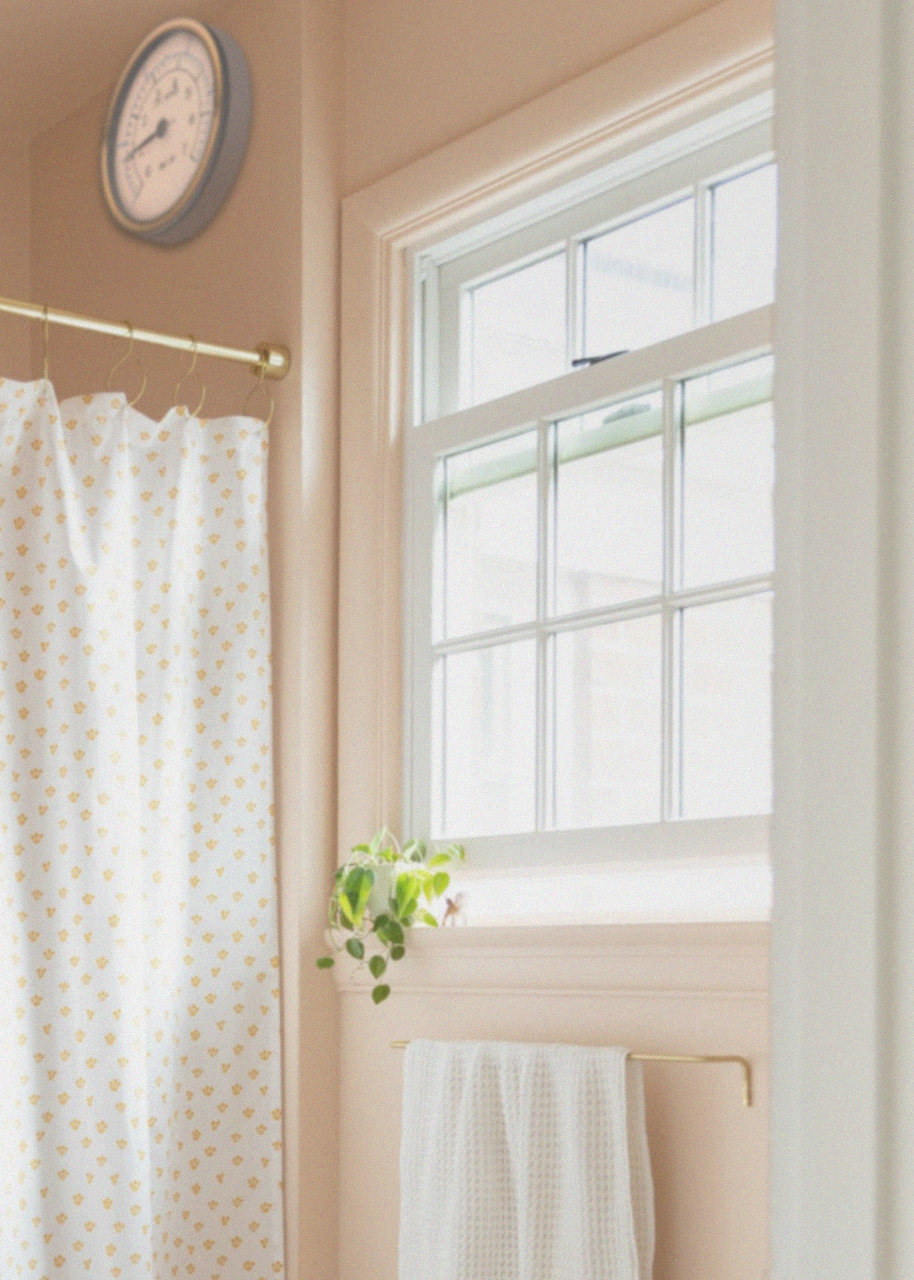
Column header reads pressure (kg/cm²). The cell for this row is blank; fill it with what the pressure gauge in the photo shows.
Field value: 1 kg/cm²
